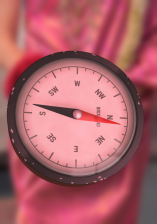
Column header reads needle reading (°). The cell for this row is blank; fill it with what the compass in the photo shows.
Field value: 10 °
